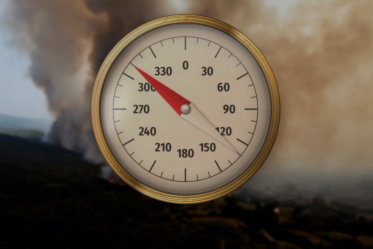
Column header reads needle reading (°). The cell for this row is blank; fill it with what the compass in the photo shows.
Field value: 310 °
